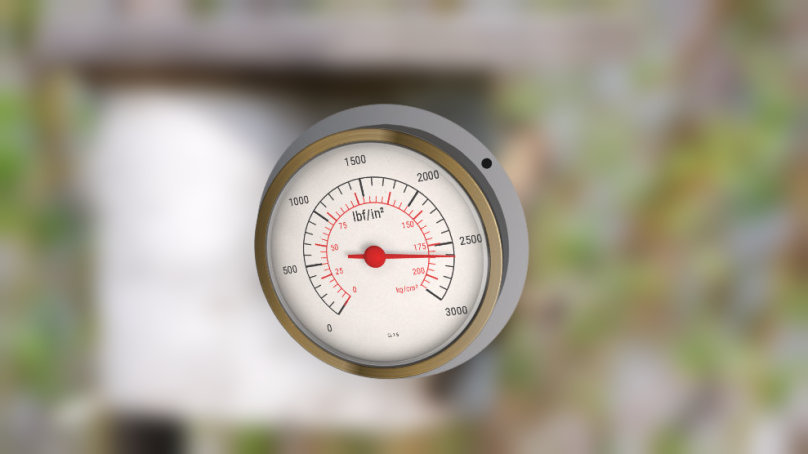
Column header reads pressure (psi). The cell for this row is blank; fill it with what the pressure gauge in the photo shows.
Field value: 2600 psi
